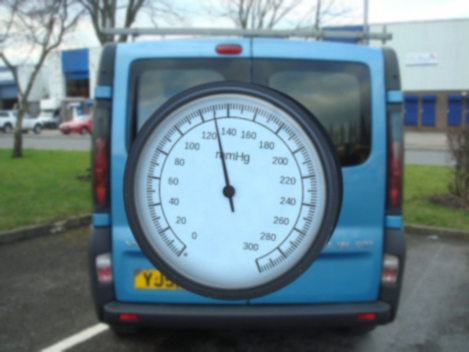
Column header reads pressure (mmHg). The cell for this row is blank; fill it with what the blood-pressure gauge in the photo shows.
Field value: 130 mmHg
